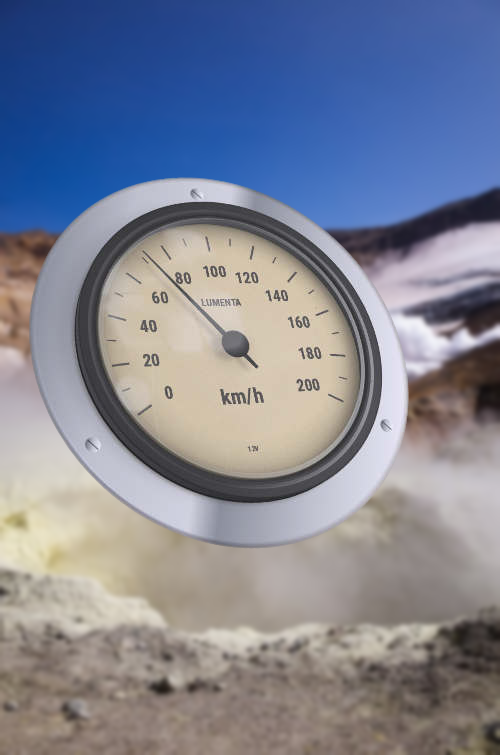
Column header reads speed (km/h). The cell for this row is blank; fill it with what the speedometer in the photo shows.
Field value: 70 km/h
